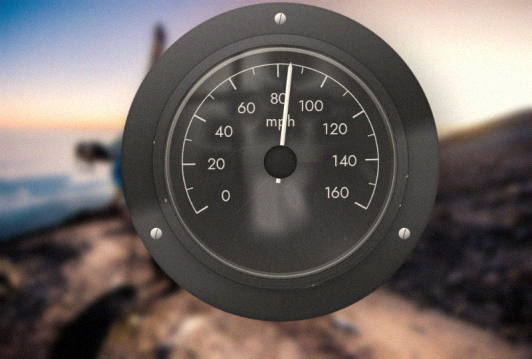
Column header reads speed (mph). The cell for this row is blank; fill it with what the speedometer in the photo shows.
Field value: 85 mph
